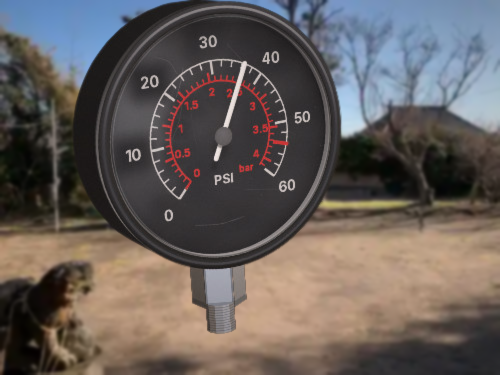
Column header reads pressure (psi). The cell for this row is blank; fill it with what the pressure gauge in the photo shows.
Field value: 36 psi
